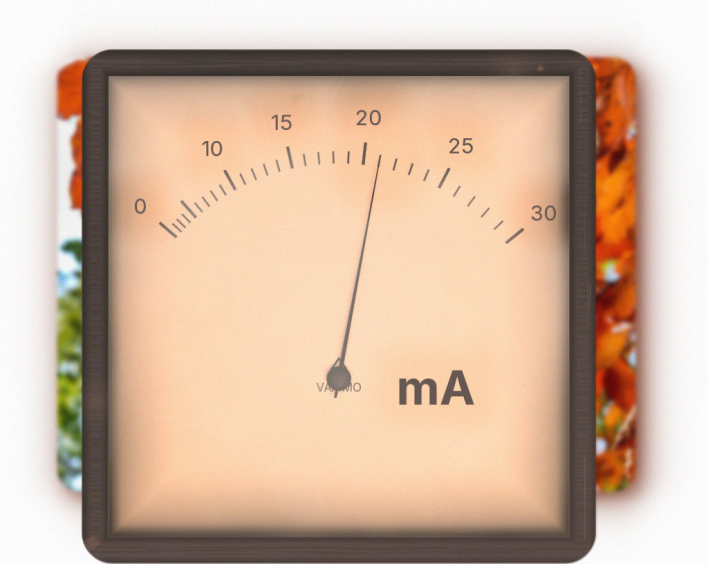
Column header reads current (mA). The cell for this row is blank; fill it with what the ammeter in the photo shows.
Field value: 21 mA
